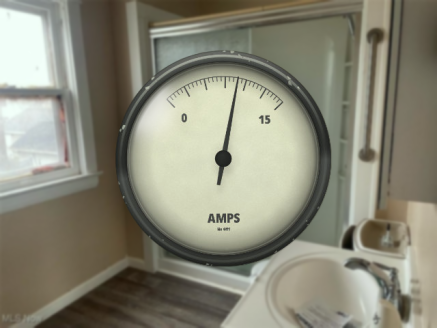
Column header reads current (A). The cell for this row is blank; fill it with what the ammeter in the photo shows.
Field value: 9 A
